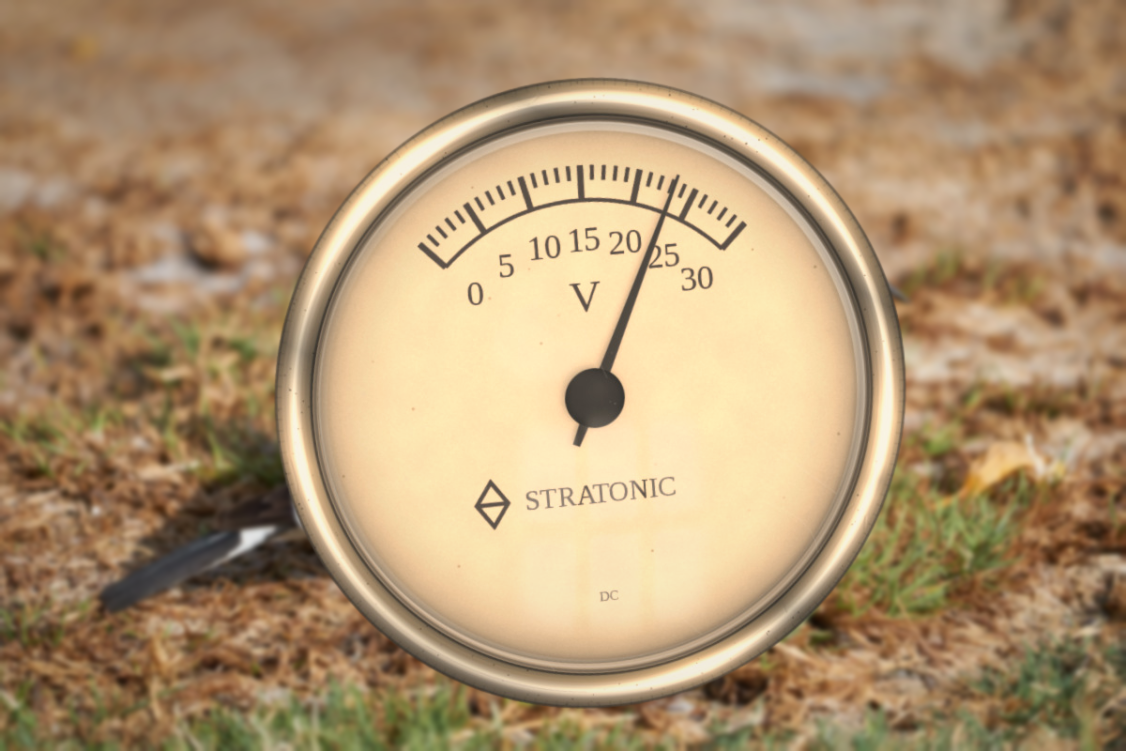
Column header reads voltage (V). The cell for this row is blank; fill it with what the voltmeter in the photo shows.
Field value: 23 V
